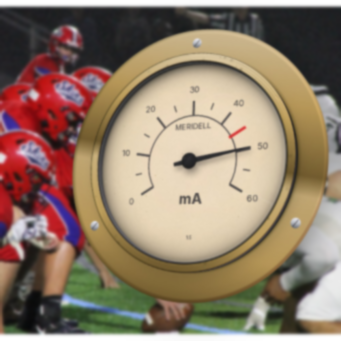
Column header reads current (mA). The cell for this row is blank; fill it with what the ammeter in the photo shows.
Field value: 50 mA
